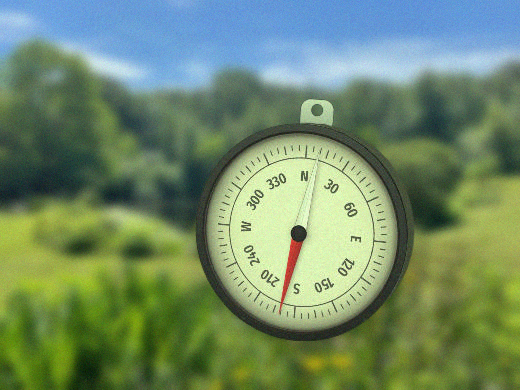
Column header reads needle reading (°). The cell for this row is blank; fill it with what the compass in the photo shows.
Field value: 190 °
